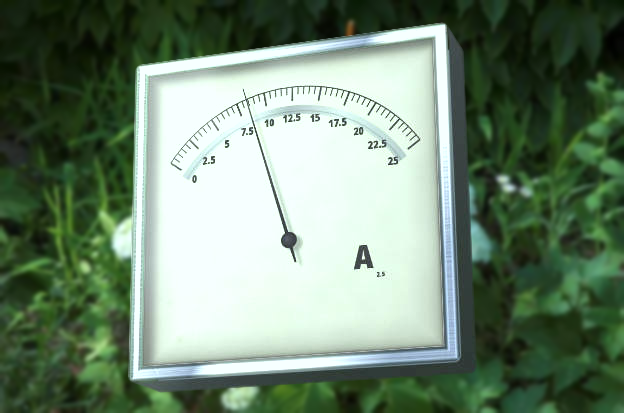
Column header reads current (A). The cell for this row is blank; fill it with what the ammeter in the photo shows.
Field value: 8.5 A
